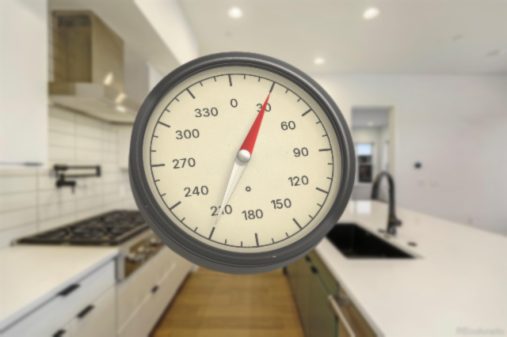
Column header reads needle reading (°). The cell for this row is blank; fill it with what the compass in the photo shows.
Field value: 30 °
